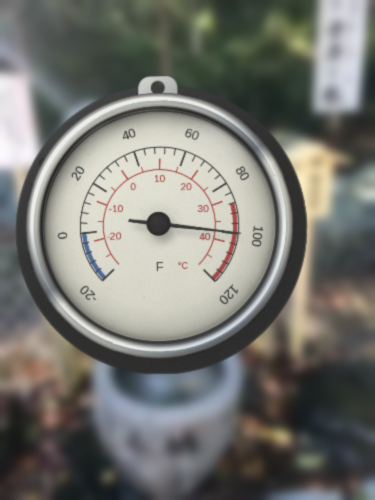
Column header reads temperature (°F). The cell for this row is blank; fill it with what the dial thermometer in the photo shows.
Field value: 100 °F
